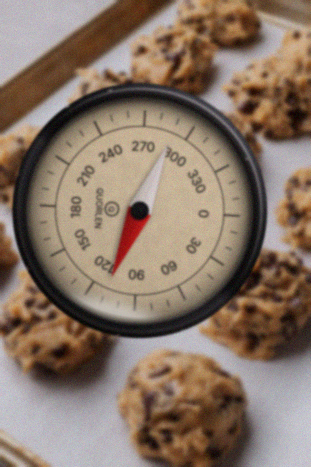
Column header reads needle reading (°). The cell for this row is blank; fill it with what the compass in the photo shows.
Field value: 110 °
